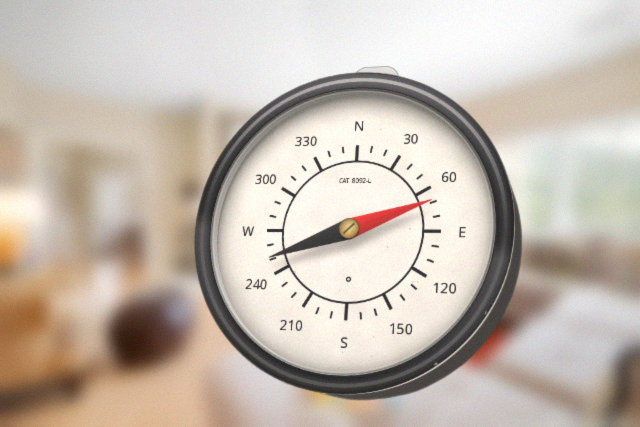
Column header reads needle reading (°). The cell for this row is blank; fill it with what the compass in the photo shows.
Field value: 70 °
